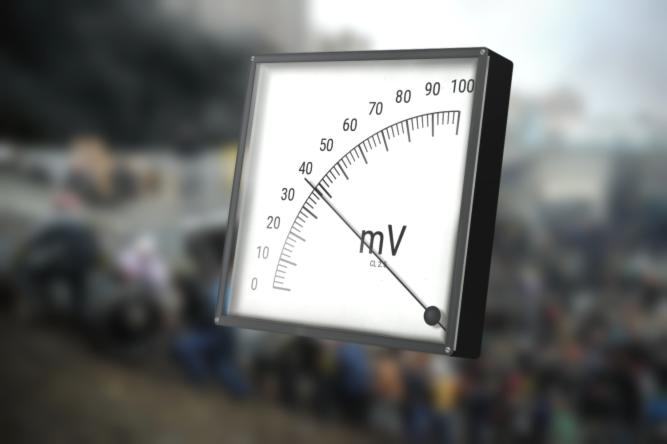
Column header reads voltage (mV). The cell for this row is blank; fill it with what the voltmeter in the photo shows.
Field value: 38 mV
